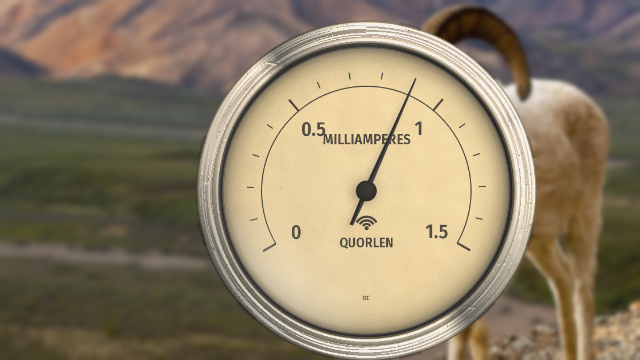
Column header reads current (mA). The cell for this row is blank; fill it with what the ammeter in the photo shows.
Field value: 0.9 mA
